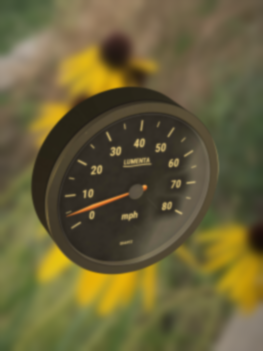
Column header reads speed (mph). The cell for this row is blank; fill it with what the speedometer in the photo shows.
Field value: 5 mph
